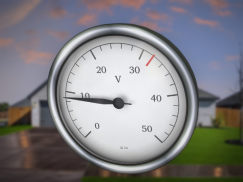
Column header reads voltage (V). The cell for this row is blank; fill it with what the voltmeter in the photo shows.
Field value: 9 V
